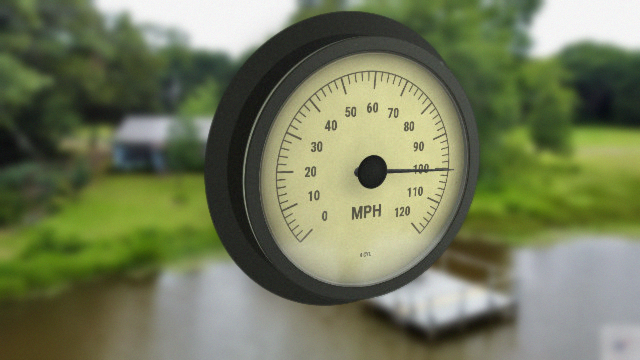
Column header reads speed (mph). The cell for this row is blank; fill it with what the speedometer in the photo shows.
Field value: 100 mph
